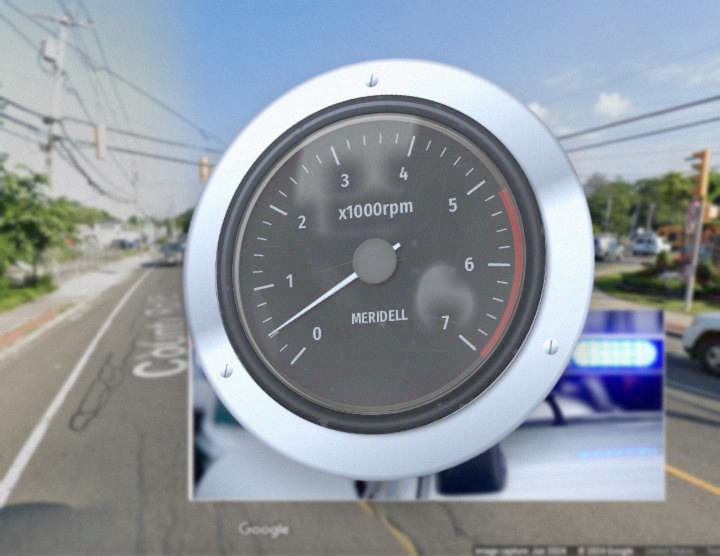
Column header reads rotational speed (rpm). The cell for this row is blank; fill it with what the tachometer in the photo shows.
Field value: 400 rpm
